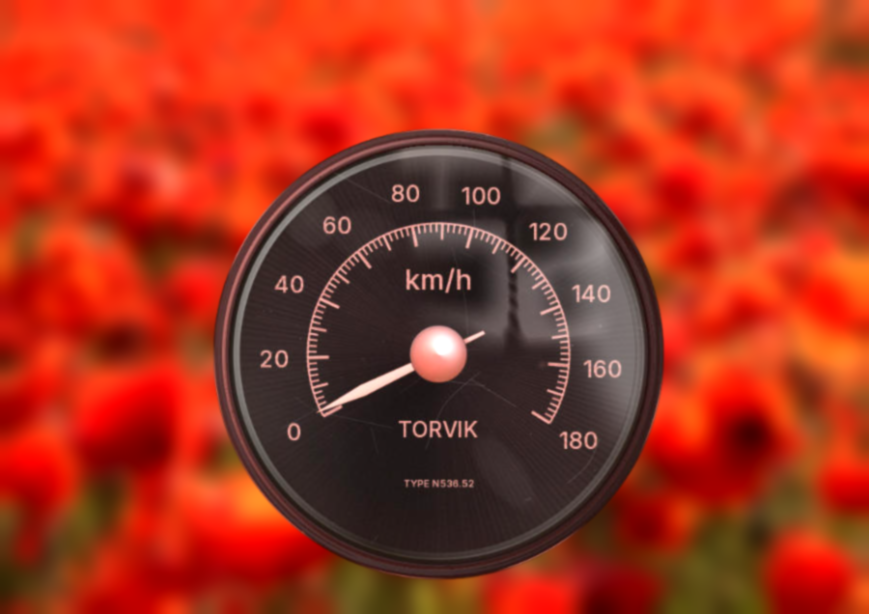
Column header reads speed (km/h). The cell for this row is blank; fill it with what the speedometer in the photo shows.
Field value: 2 km/h
